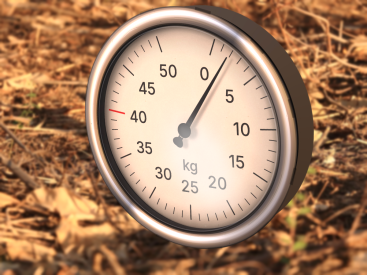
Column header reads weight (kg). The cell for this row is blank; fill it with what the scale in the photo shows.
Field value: 2 kg
